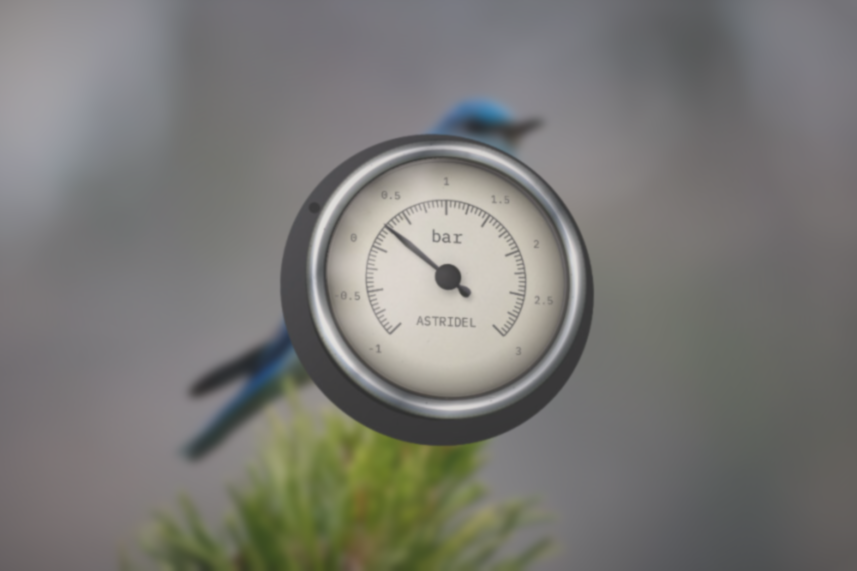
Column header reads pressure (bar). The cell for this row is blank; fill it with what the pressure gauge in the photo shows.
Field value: 0.25 bar
